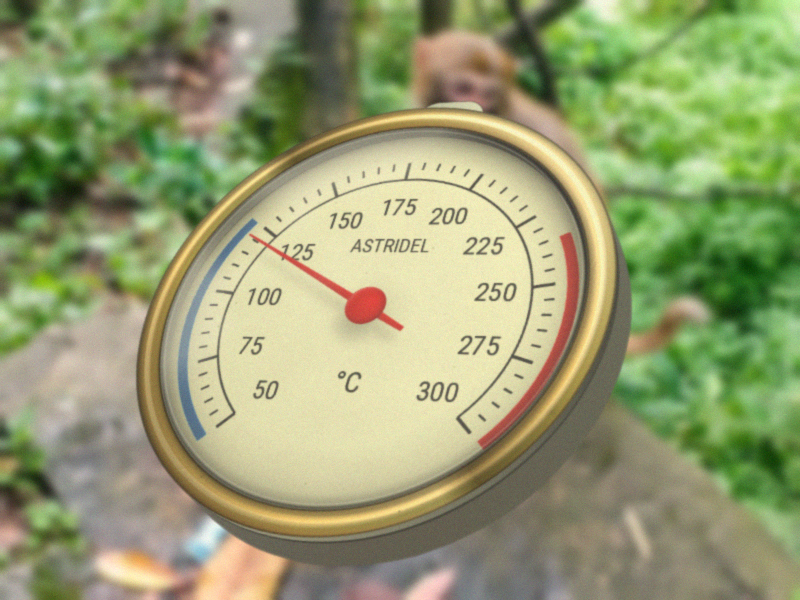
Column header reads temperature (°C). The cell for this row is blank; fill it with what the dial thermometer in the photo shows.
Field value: 120 °C
